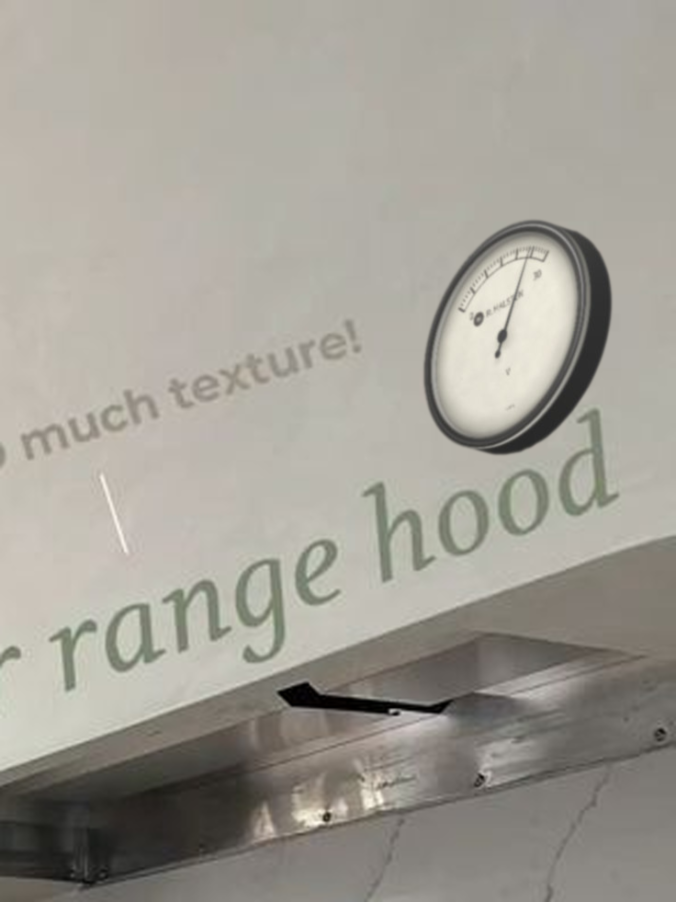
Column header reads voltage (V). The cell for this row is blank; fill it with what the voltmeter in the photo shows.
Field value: 25 V
